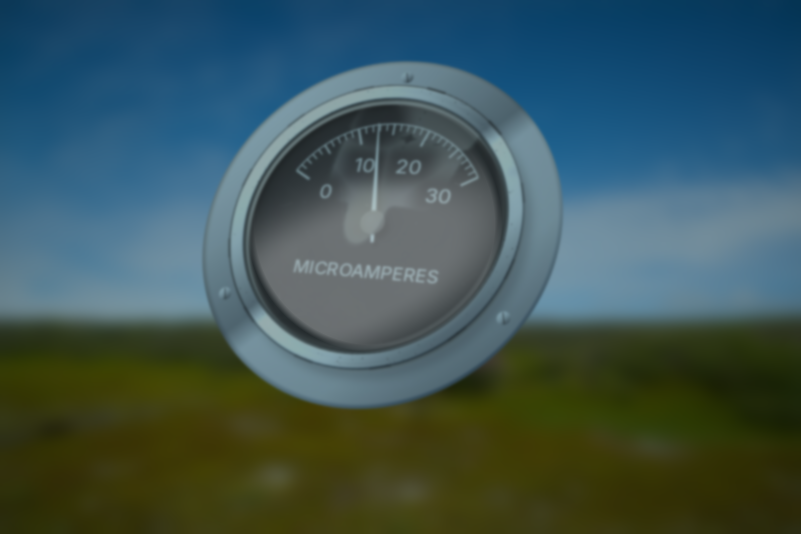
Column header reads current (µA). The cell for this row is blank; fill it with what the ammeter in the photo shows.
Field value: 13 µA
